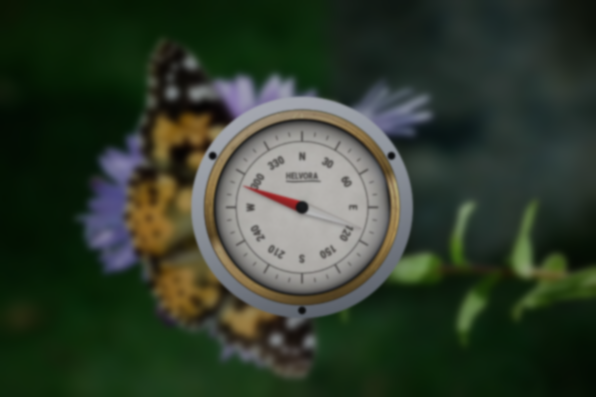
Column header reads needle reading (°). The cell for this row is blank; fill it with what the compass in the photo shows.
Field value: 290 °
